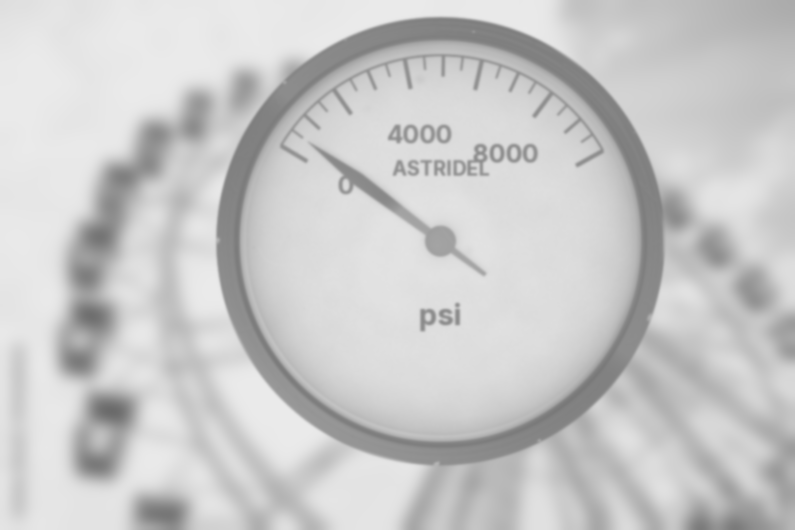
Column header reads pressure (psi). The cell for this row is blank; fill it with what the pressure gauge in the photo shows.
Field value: 500 psi
